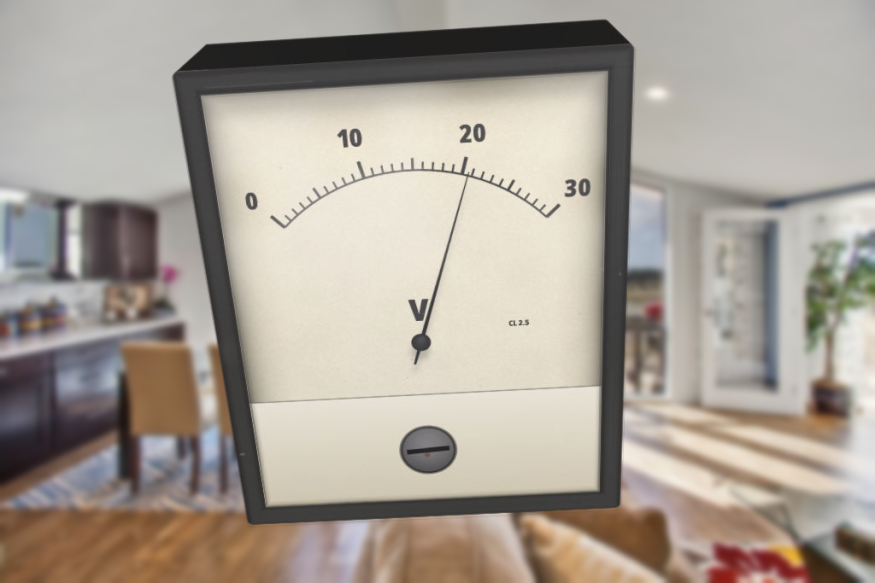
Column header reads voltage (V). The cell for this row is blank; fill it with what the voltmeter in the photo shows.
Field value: 20.5 V
